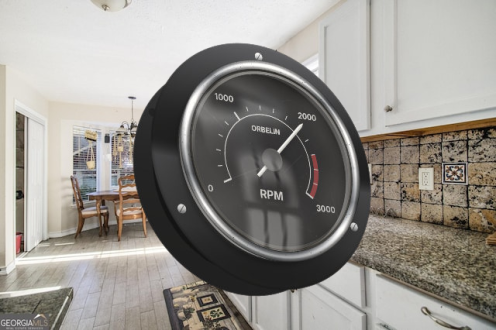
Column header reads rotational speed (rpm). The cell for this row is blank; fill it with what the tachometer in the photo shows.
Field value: 2000 rpm
